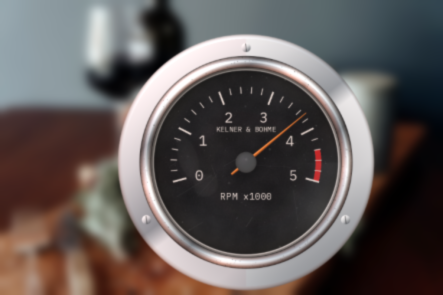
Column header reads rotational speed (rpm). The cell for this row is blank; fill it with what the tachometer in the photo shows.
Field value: 3700 rpm
